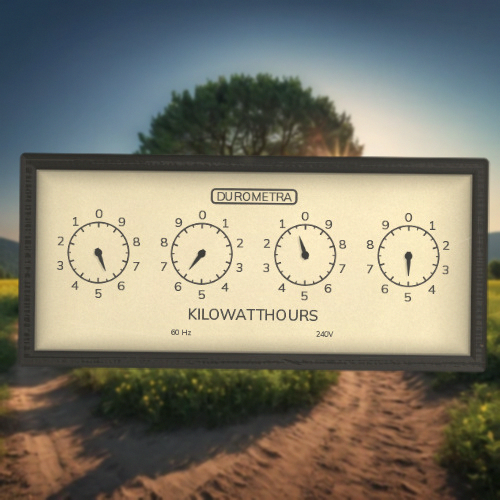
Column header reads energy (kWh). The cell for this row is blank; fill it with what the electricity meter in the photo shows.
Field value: 5605 kWh
